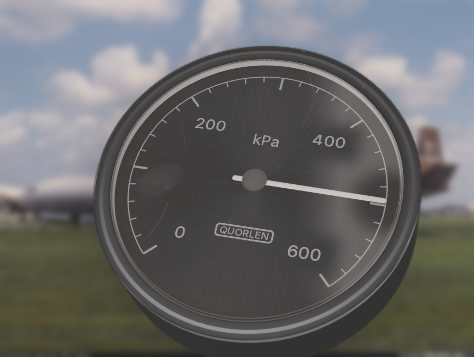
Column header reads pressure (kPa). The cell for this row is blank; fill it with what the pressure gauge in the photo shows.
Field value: 500 kPa
